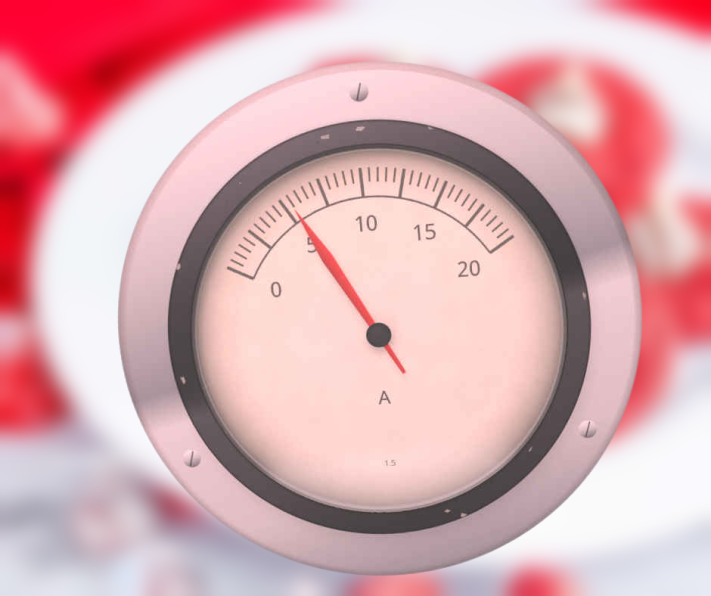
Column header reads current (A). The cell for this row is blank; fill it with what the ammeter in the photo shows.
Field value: 5.5 A
